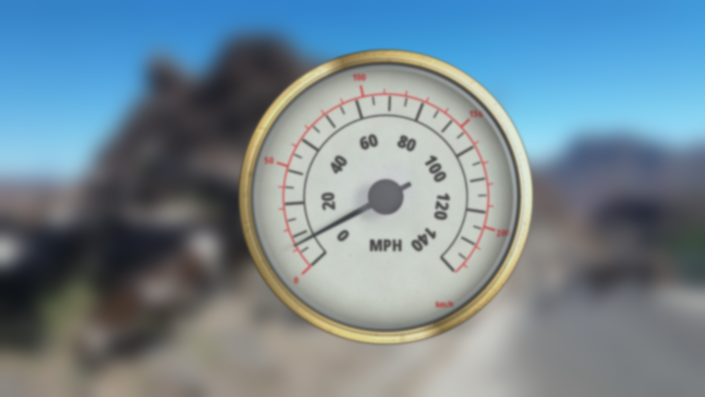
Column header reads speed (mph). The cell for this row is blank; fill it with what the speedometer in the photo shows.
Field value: 7.5 mph
